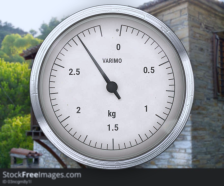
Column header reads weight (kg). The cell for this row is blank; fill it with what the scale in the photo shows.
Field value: 2.8 kg
